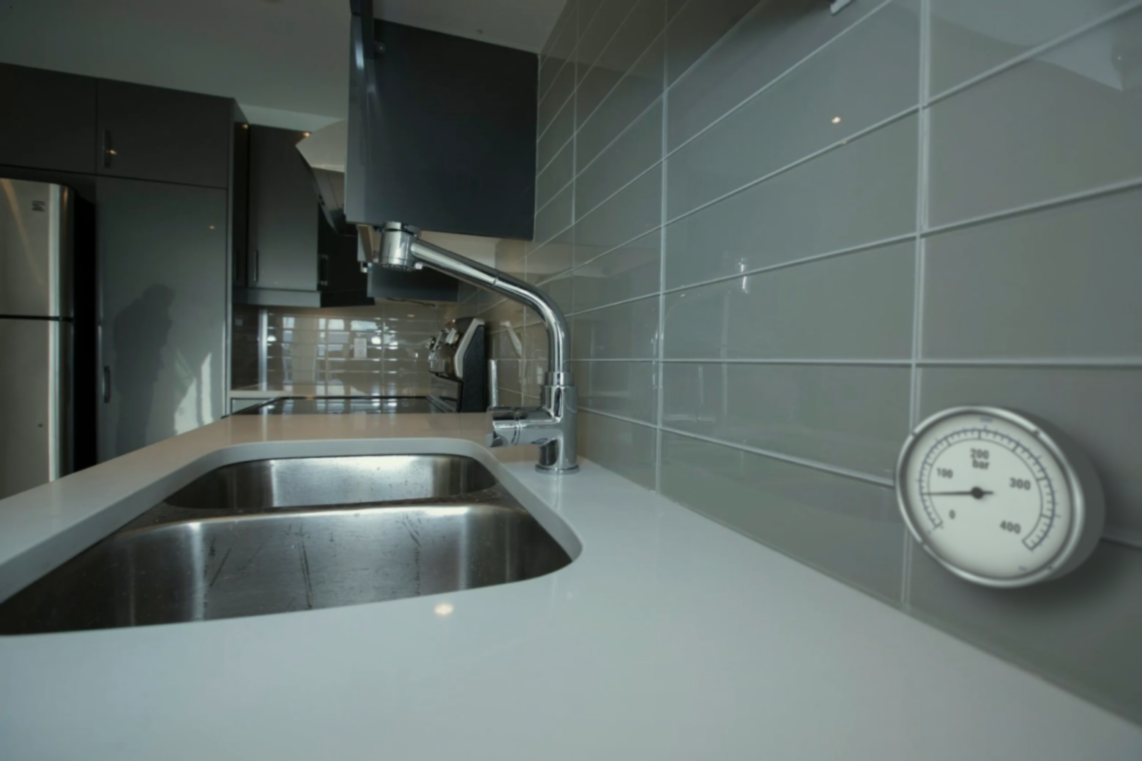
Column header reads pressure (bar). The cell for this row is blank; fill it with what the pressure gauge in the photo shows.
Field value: 50 bar
